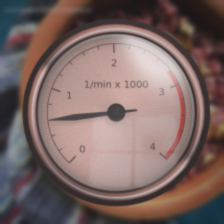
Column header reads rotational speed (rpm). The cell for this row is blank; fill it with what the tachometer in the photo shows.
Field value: 600 rpm
